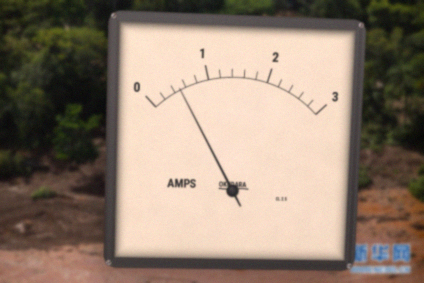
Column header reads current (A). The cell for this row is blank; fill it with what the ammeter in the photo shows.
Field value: 0.5 A
